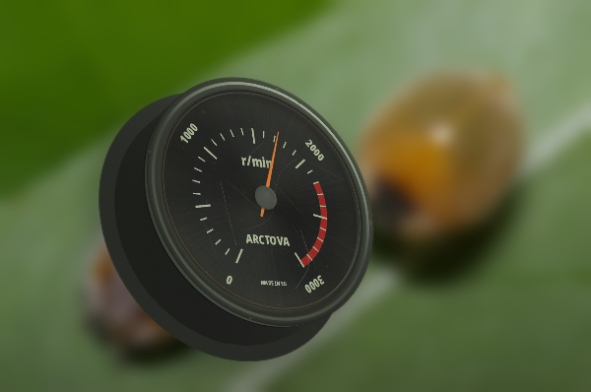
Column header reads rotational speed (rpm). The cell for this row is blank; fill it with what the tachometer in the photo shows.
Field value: 1700 rpm
